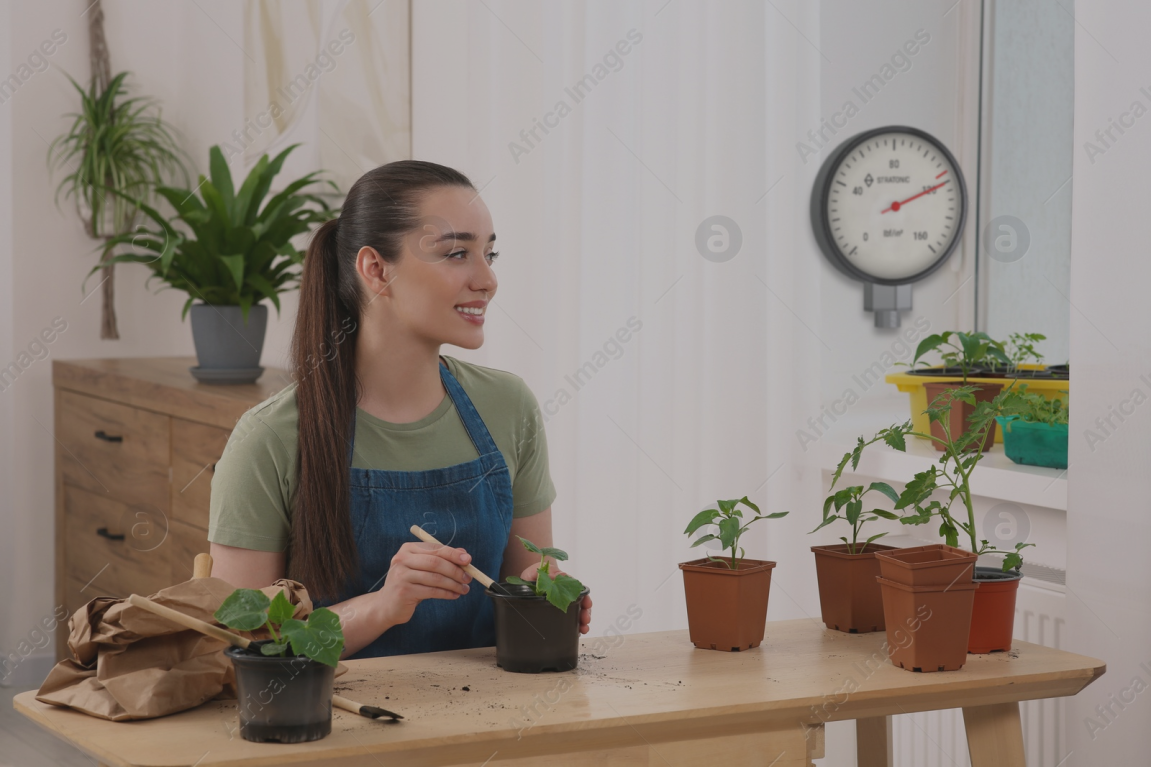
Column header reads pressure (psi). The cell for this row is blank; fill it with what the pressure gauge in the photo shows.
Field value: 120 psi
